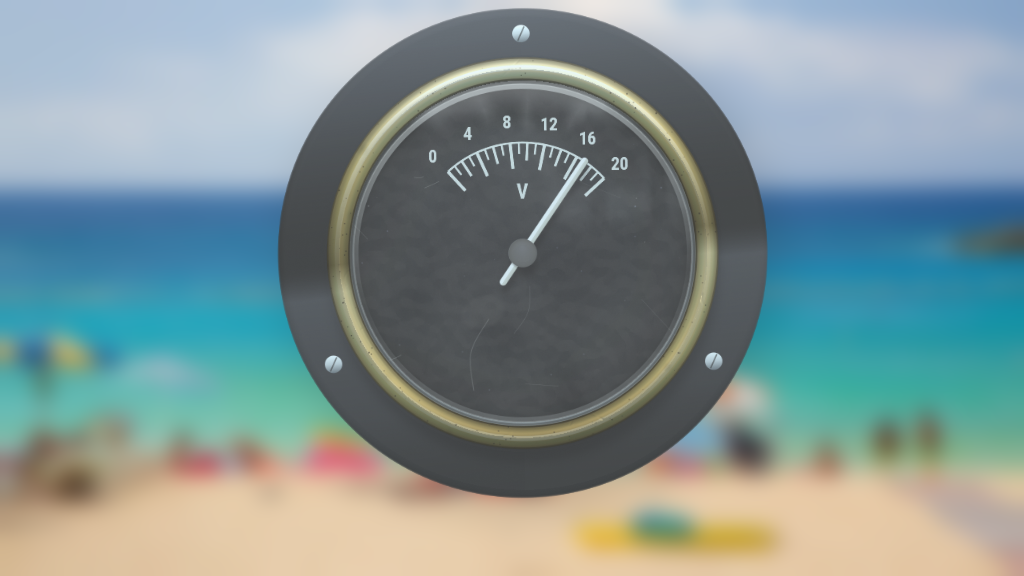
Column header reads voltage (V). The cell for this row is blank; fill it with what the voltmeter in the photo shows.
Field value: 17 V
